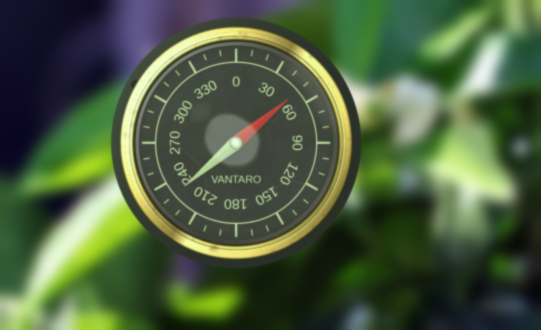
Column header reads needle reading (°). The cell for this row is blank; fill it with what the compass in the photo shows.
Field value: 50 °
